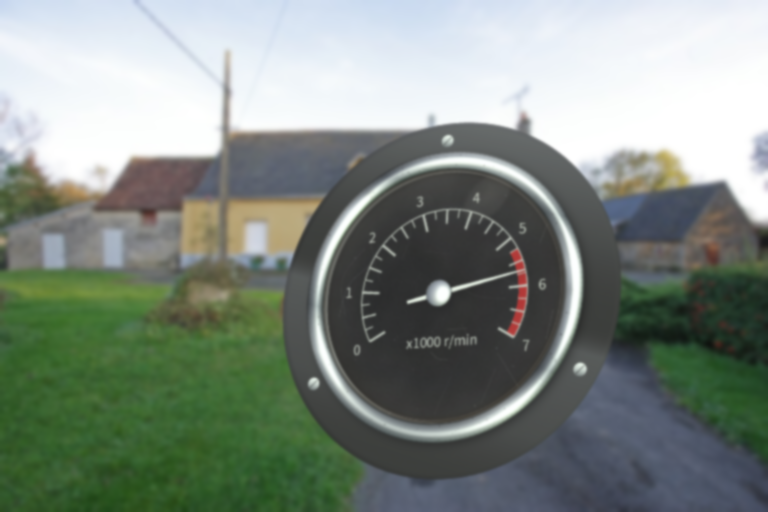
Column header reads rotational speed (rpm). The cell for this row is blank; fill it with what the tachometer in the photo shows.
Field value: 5750 rpm
